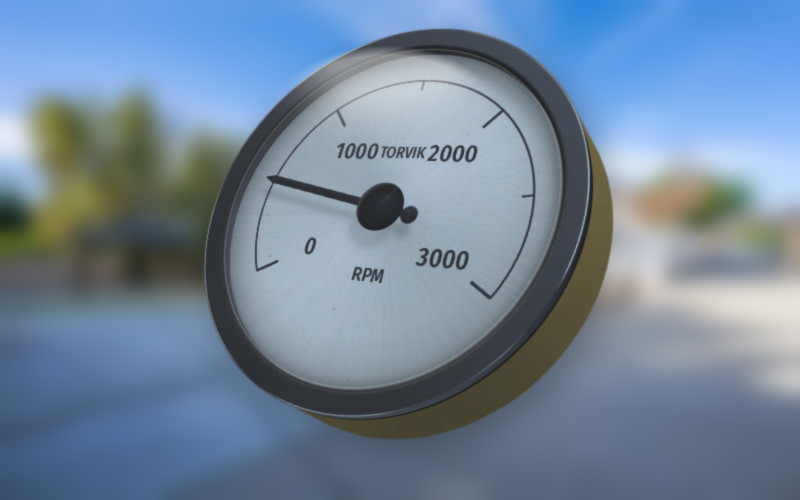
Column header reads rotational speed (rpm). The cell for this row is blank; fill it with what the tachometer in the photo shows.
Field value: 500 rpm
